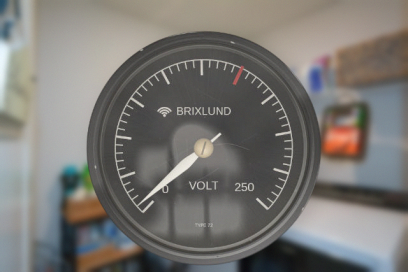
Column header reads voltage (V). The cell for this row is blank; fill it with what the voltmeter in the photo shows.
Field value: 5 V
